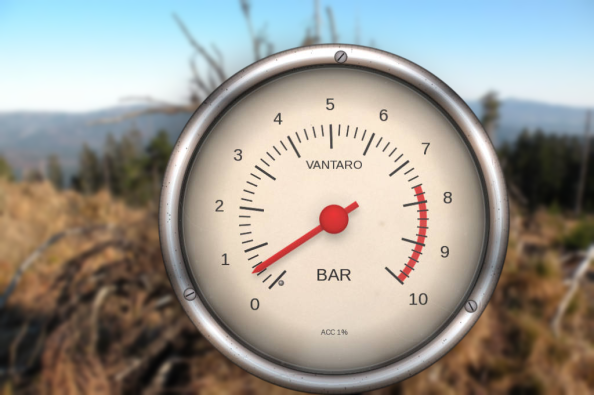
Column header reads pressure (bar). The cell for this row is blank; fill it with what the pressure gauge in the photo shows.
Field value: 0.5 bar
